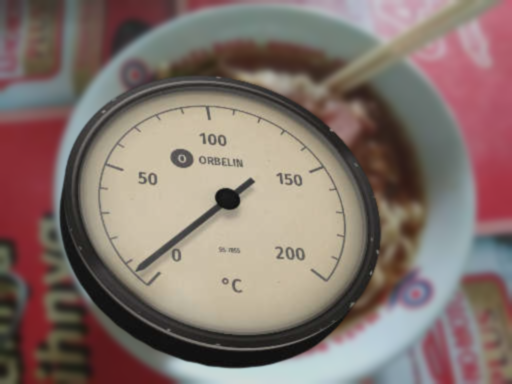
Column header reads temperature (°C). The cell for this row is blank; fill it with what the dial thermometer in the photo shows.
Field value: 5 °C
